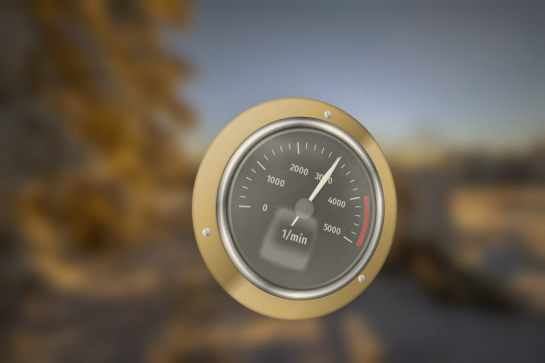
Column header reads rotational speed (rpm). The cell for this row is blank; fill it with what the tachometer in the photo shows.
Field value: 3000 rpm
